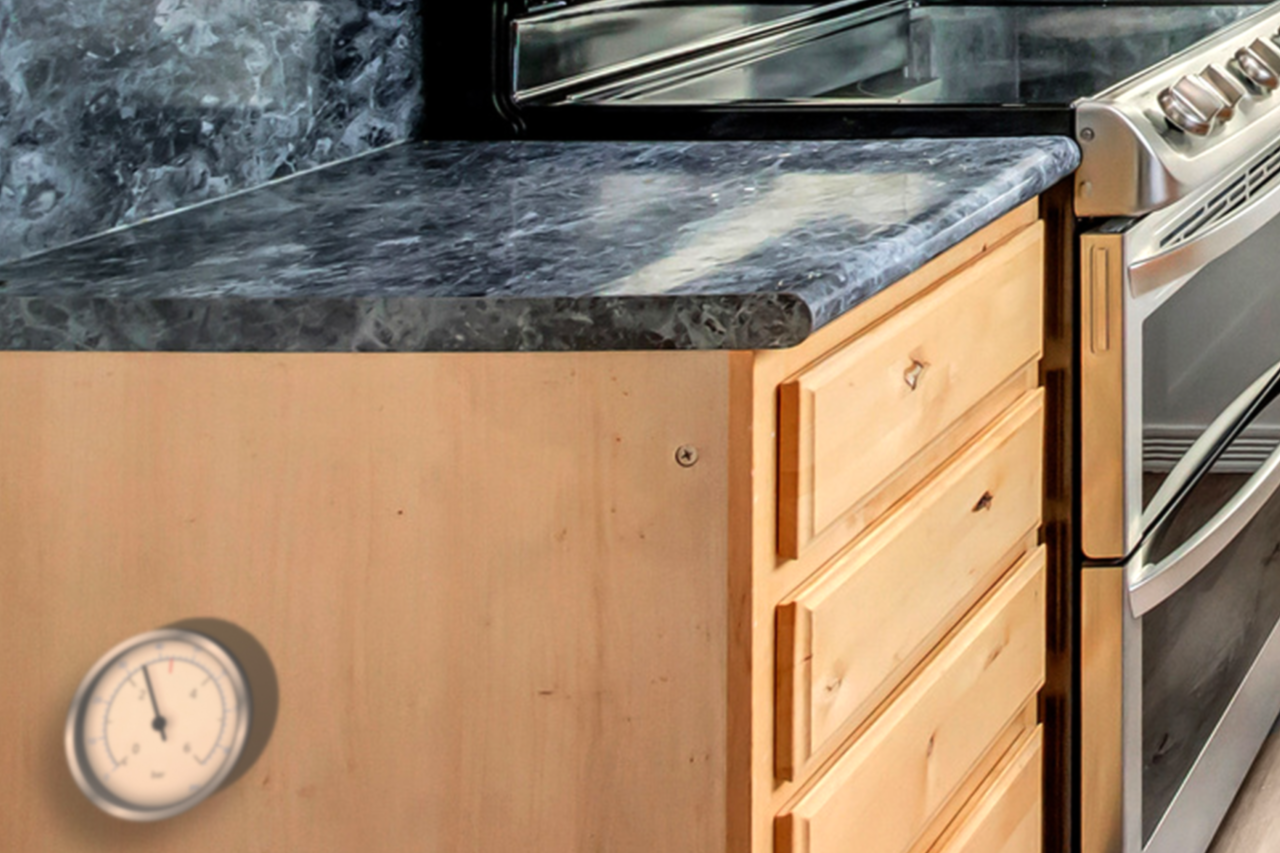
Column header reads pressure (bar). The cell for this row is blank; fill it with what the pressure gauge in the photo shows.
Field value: 2.5 bar
